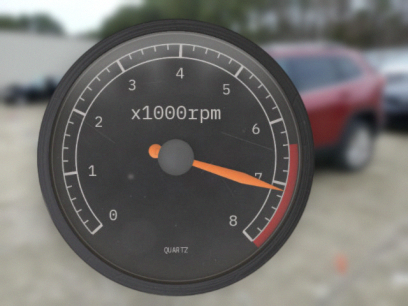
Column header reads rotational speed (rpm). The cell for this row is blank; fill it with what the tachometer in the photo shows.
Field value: 7100 rpm
